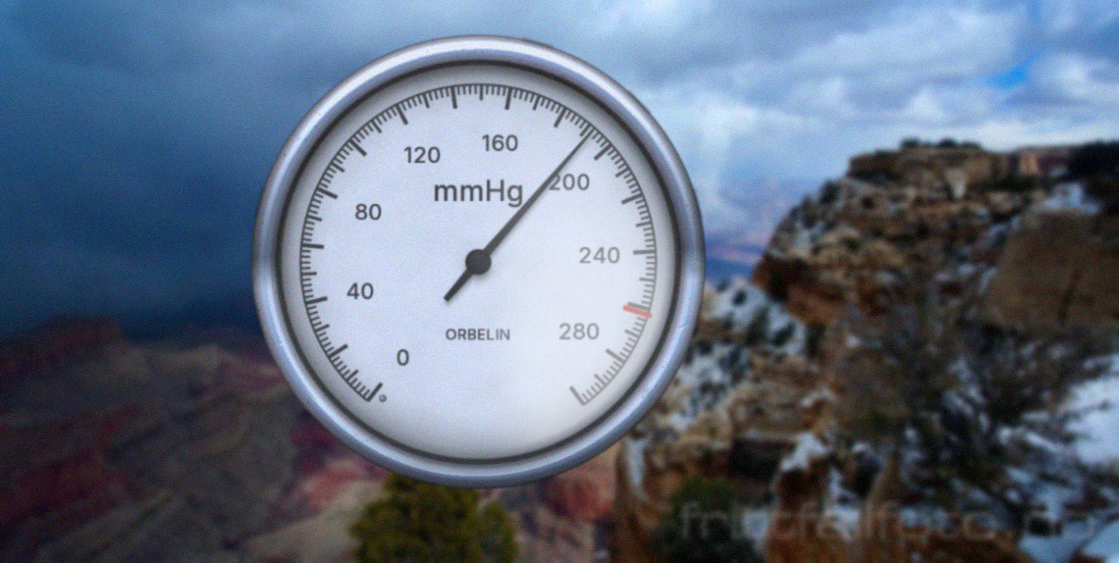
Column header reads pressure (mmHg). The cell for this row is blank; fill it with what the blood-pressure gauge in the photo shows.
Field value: 192 mmHg
